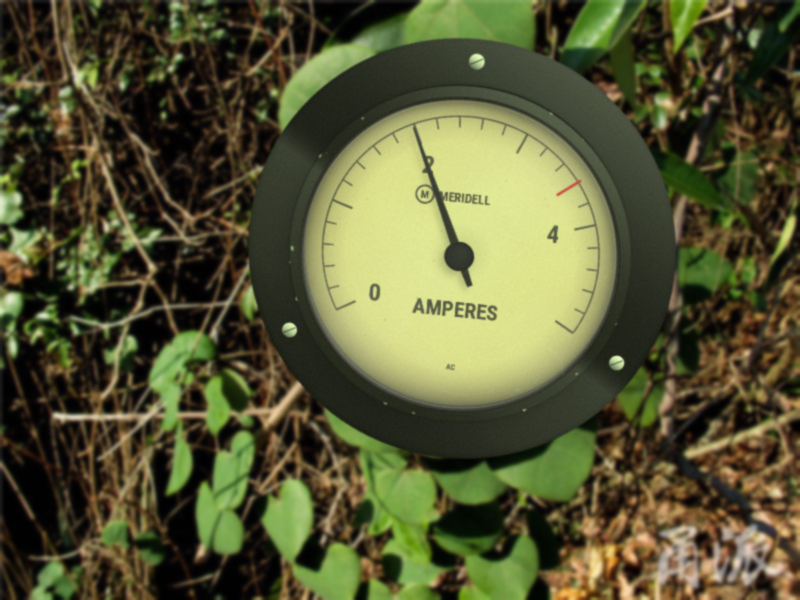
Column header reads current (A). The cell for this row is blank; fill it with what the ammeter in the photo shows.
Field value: 2 A
